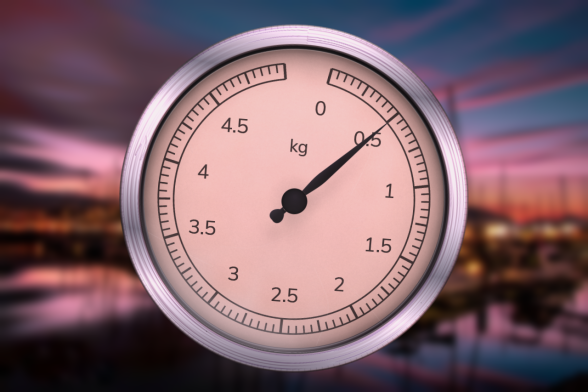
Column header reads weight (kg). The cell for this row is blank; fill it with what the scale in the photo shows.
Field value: 0.5 kg
